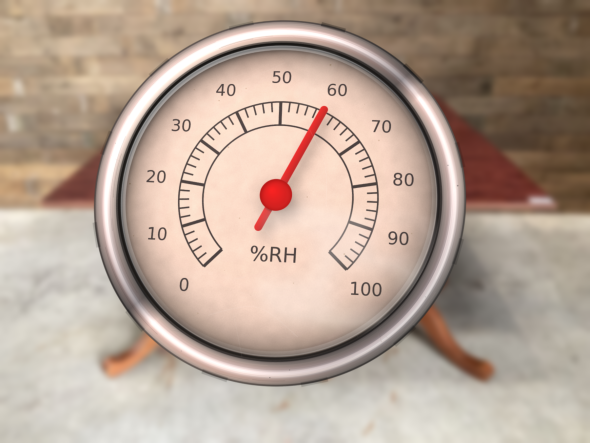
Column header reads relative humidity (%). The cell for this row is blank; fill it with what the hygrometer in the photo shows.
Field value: 60 %
